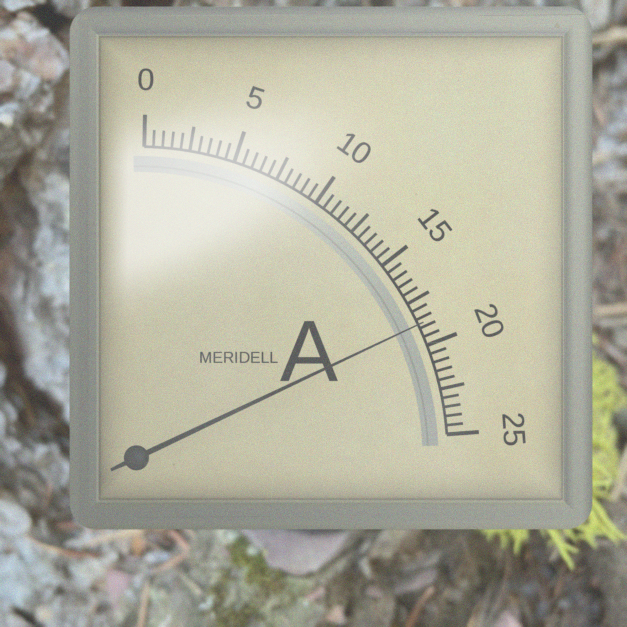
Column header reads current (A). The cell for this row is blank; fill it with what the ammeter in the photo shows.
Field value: 18.75 A
